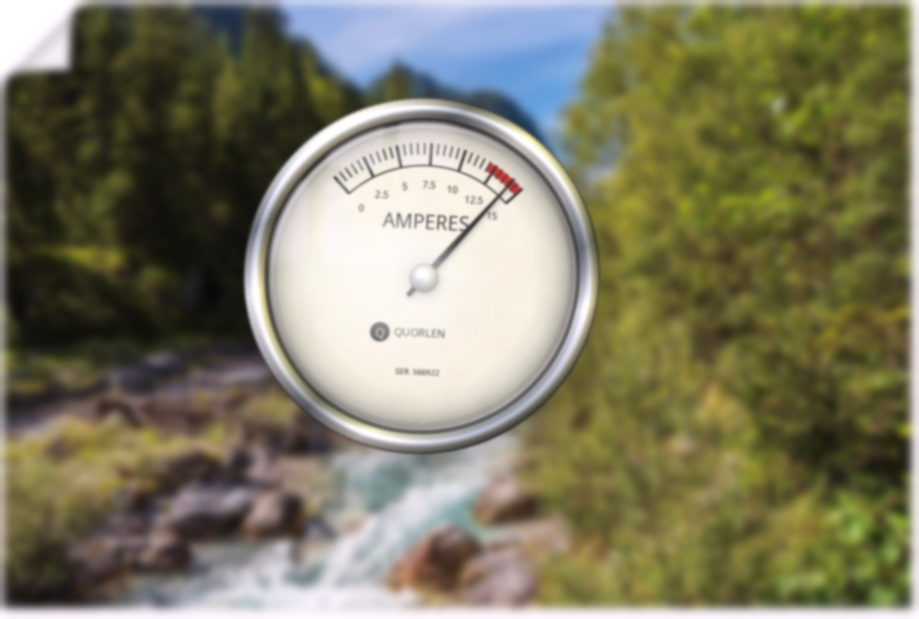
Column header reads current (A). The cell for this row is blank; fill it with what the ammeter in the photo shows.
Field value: 14 A
